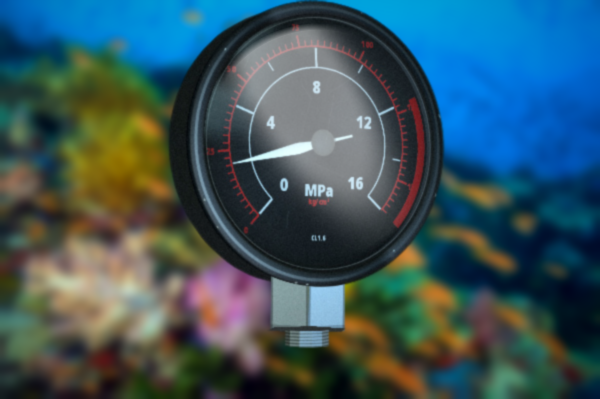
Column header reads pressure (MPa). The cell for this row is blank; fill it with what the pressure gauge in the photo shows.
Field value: 2 MPa
